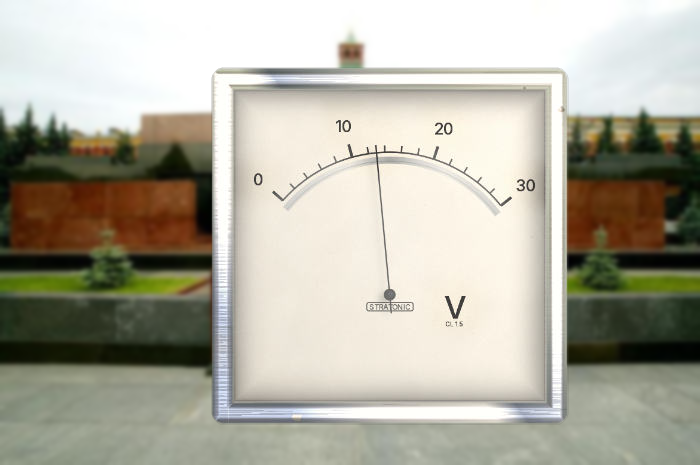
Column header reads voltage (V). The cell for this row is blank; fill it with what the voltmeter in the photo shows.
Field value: 13 V
